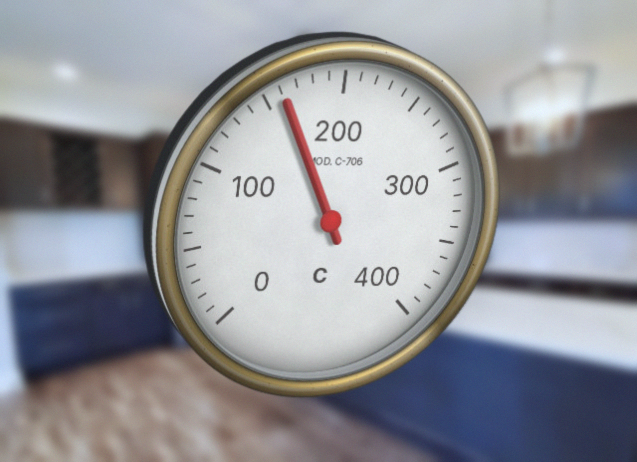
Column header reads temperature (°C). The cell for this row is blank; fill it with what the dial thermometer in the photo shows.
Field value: 160 °C
